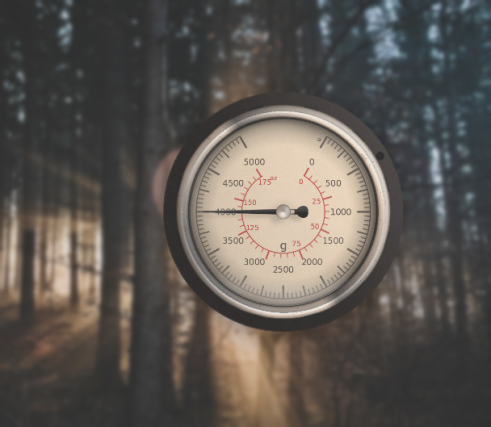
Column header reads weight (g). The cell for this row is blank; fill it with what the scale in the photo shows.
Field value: 4000 g
